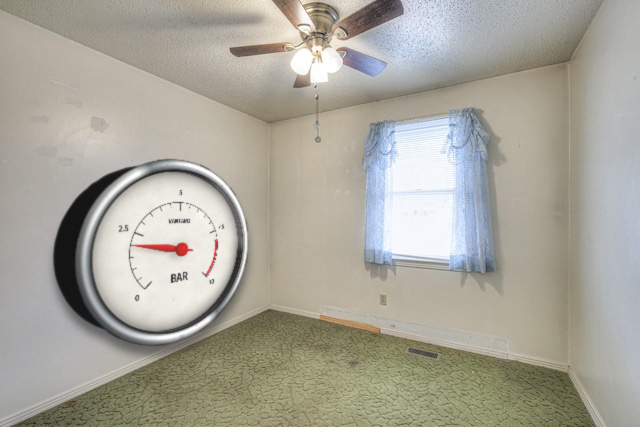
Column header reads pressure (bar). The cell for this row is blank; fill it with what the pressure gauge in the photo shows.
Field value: 2 bar
